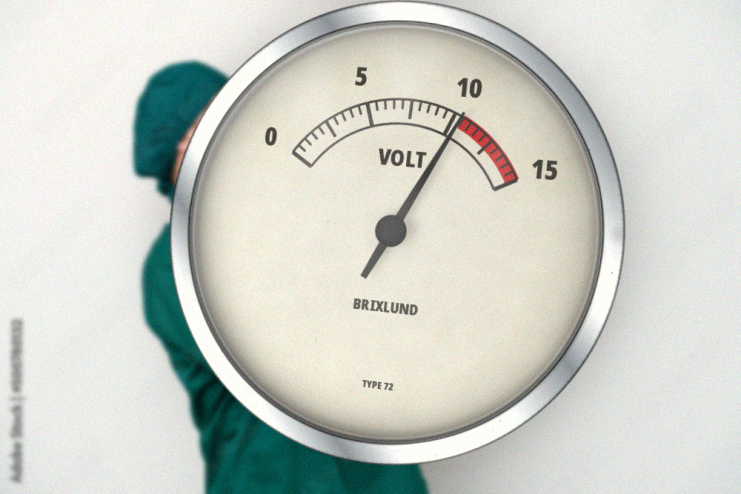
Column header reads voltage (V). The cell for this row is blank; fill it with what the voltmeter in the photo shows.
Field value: 10.5 V
